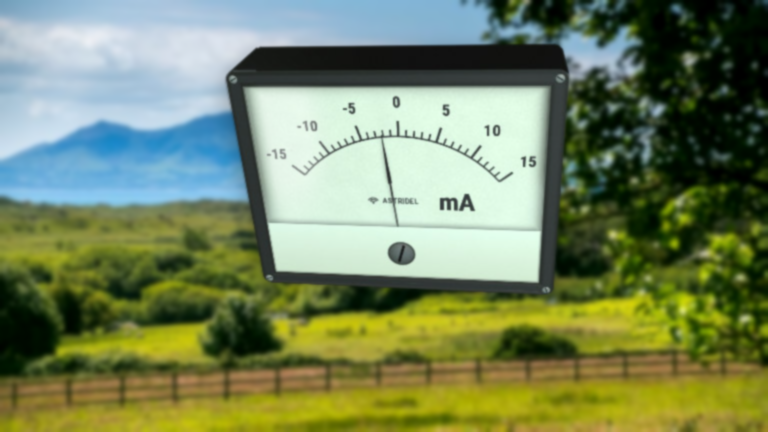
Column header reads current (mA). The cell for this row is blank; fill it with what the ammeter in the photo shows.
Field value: -2 mA
